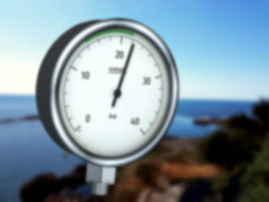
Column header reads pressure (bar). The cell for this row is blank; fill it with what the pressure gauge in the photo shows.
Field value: 22 bar
